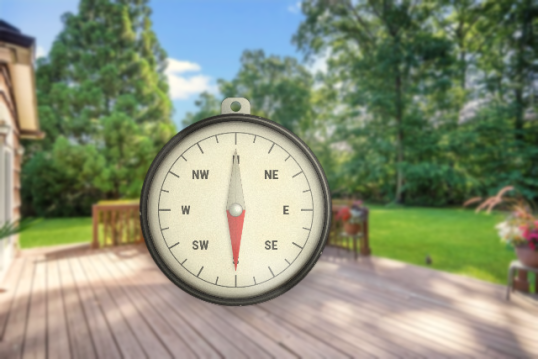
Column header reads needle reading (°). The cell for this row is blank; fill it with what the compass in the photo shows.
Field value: 180 °
